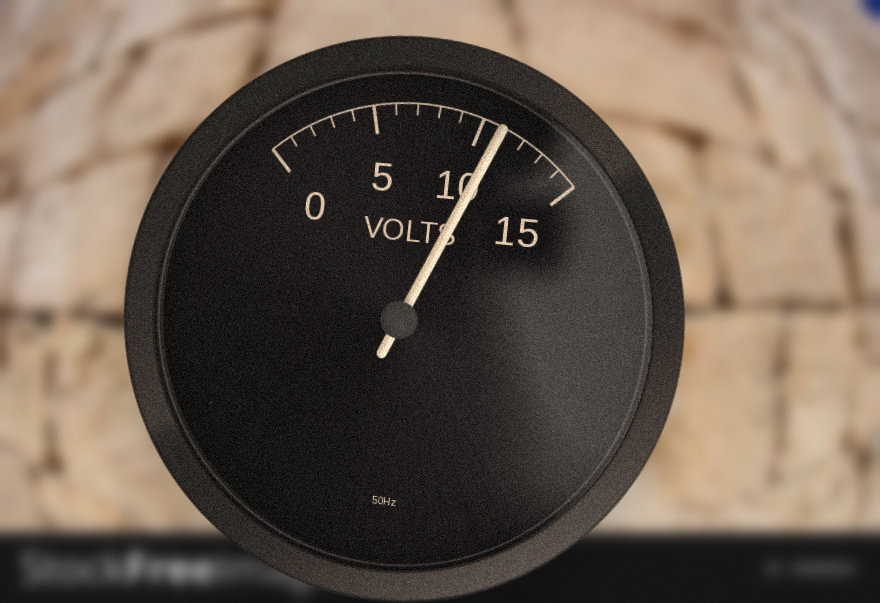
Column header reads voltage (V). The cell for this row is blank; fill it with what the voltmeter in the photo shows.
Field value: 11 V
